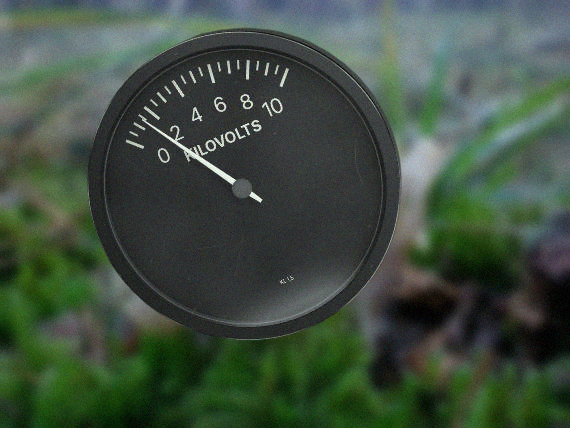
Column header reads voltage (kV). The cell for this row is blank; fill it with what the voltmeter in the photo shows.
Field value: 1.5 kV
